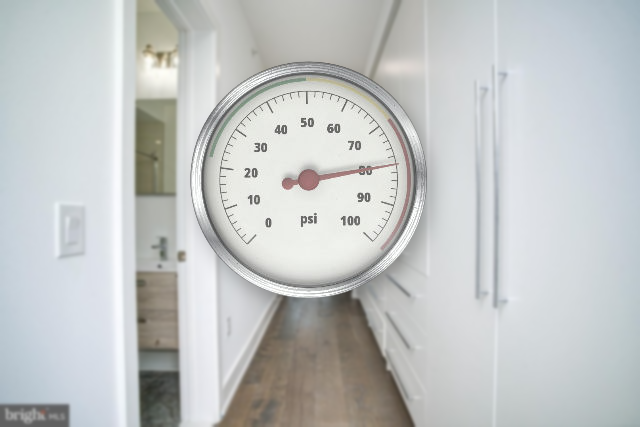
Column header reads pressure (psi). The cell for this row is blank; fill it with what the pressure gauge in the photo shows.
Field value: 80 psi
